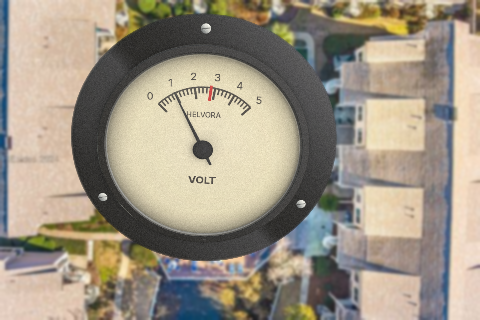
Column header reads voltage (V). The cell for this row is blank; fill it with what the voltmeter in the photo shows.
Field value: 1 V
